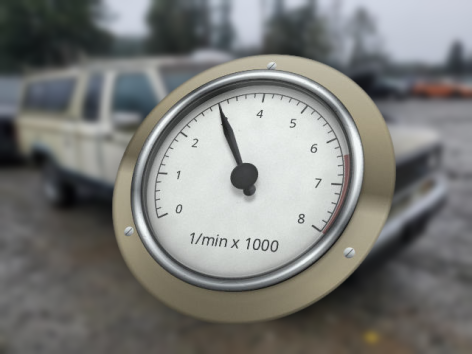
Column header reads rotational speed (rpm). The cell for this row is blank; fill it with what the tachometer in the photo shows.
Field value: 3000 rpm
